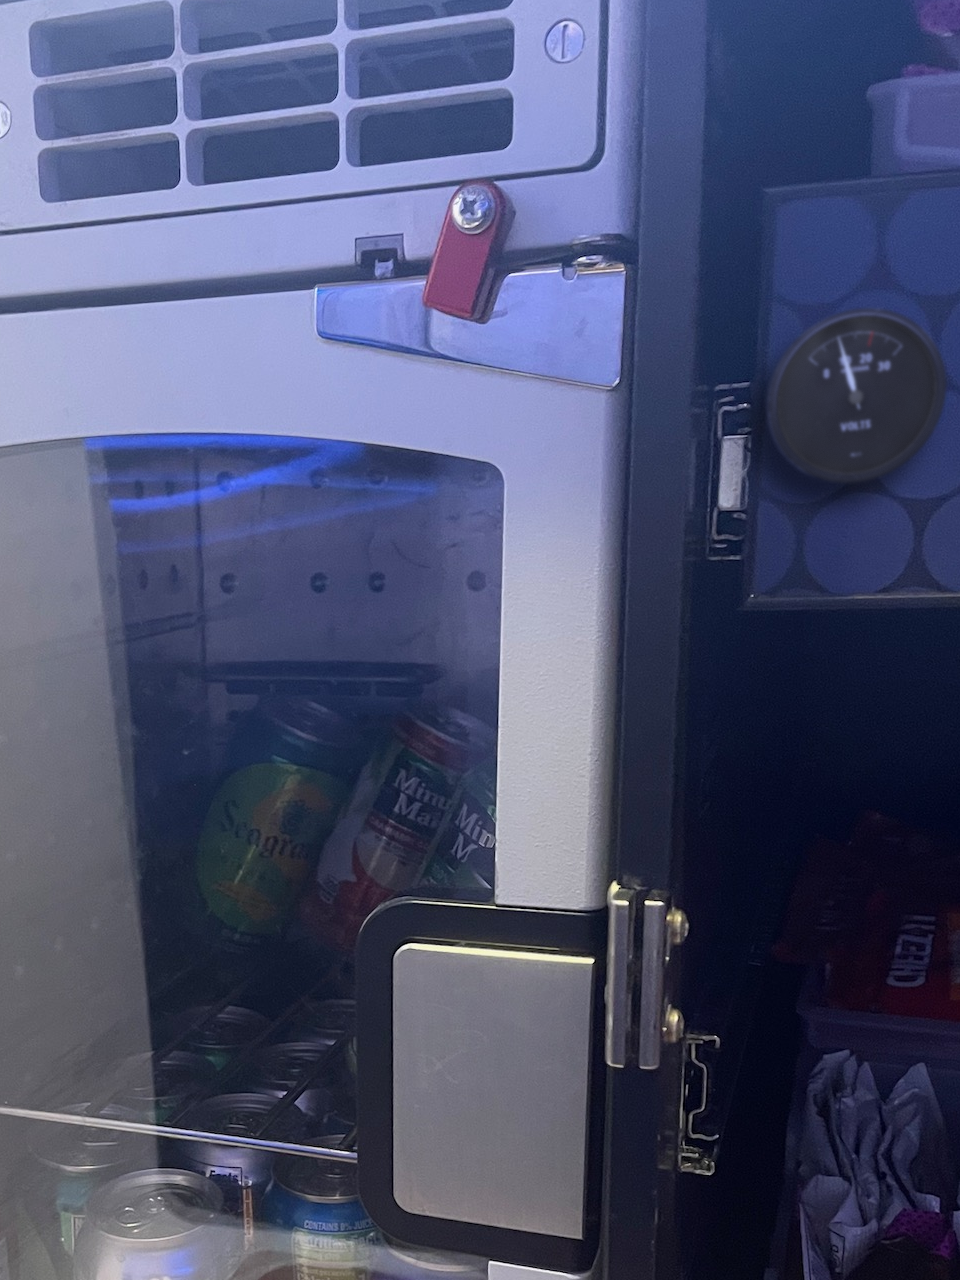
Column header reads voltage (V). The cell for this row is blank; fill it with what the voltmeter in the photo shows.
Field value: 10 V
